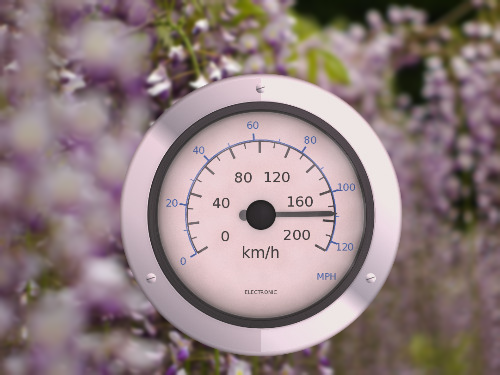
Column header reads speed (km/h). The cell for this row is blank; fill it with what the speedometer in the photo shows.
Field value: 175 km/h
